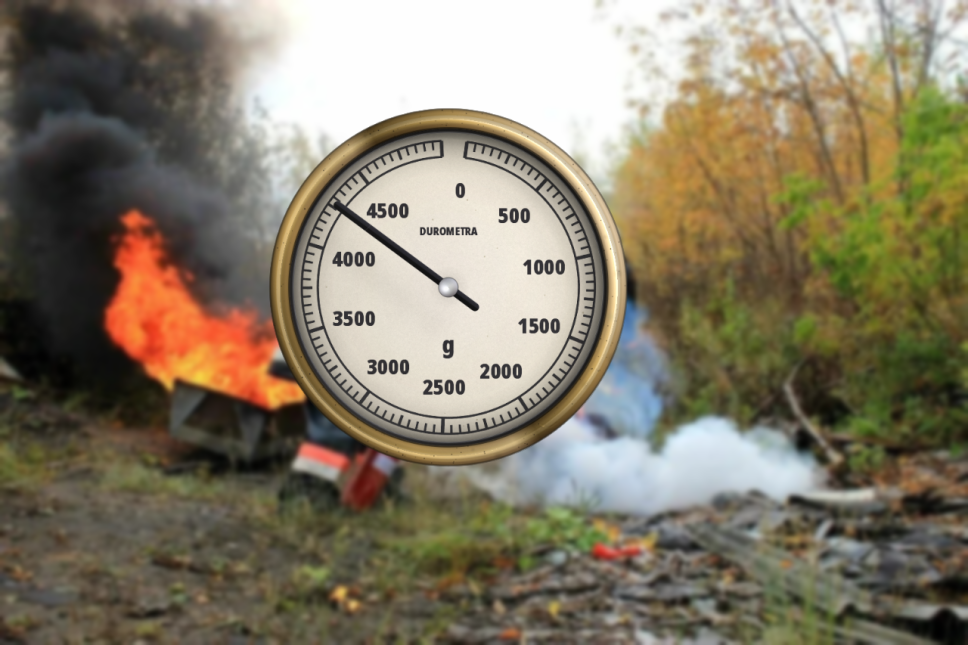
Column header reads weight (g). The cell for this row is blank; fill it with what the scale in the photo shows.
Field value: 4275 g
